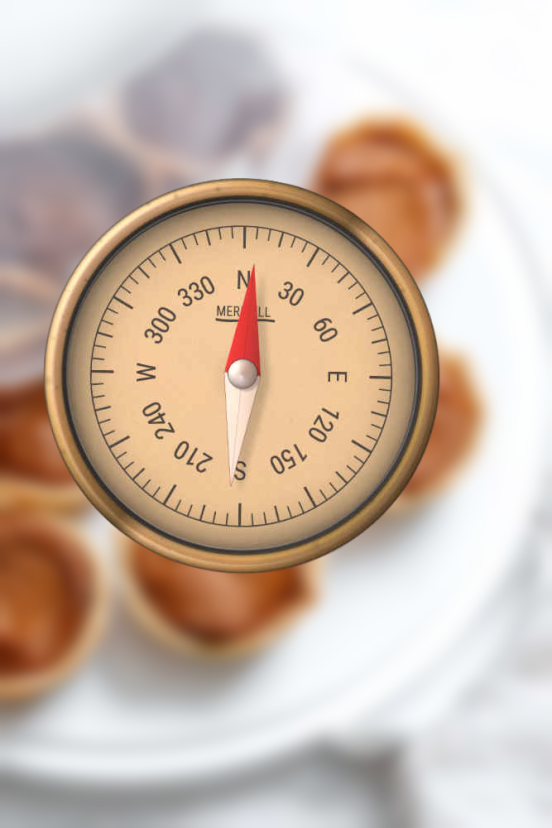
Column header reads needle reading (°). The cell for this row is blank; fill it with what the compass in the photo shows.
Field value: 5 °
